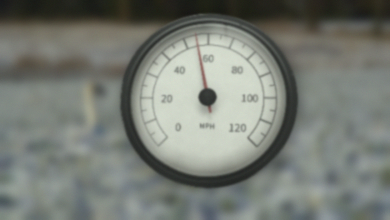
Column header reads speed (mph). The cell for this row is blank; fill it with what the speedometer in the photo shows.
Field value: 55 mph
